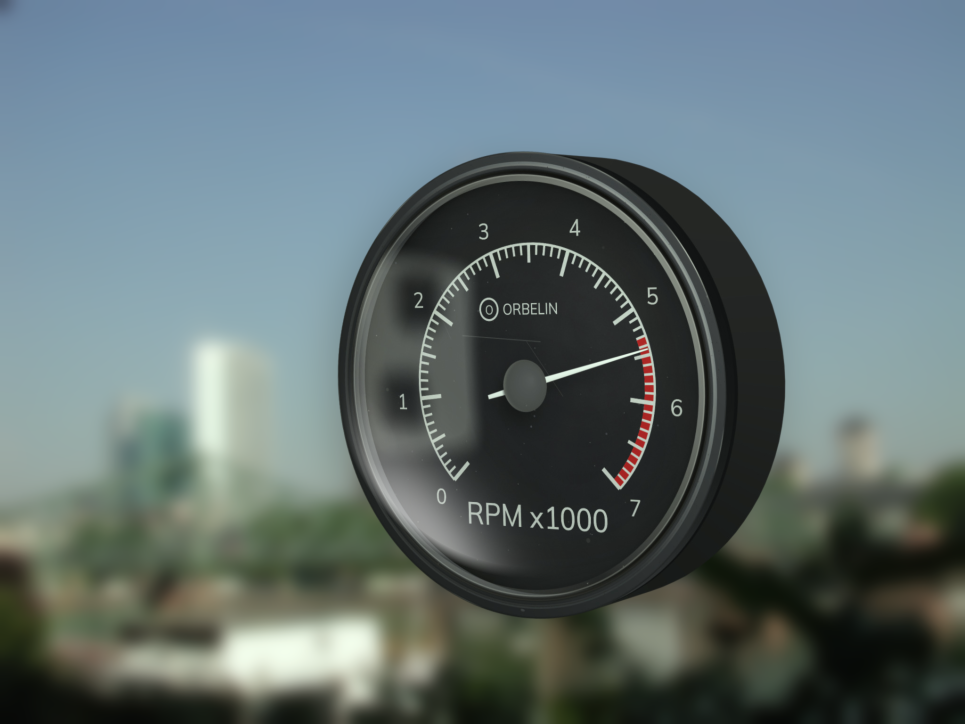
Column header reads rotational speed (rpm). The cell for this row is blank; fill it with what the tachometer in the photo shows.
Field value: 5450 rpm
